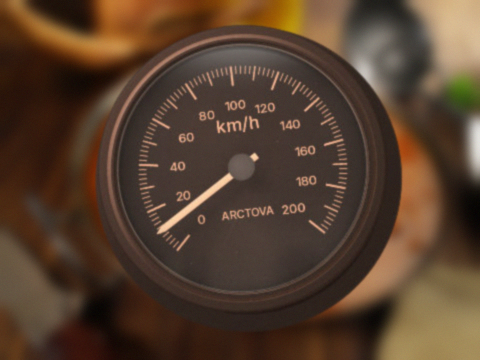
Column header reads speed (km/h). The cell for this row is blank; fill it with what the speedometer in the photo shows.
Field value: 10 km/h
